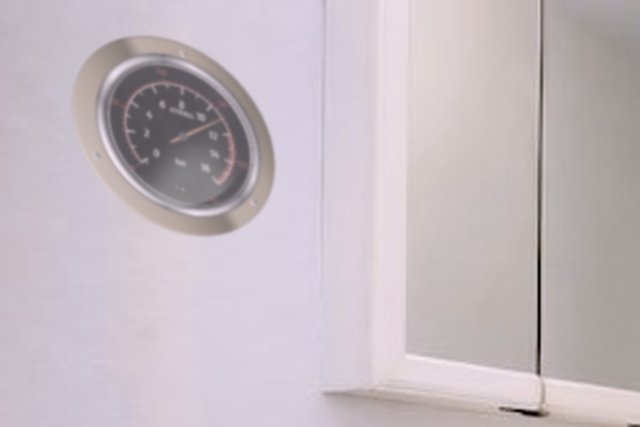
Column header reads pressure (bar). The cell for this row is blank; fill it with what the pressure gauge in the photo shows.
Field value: 11 bar
